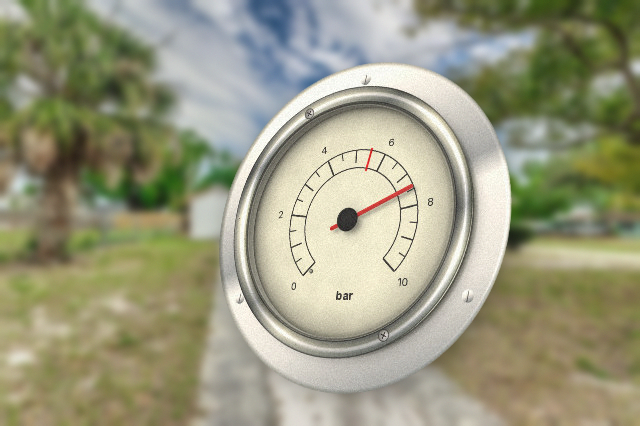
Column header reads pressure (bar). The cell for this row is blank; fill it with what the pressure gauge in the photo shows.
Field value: 7.5 bar
